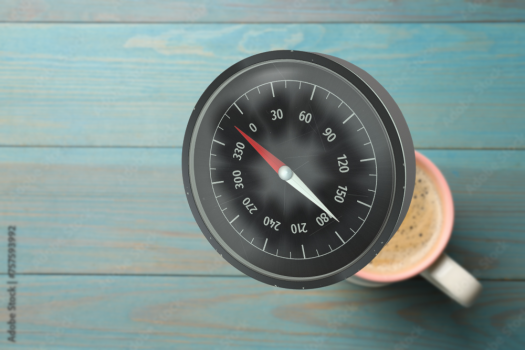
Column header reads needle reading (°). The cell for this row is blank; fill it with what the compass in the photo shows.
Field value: 350 °
